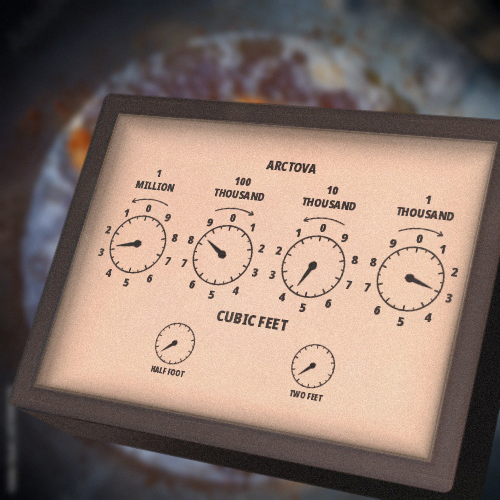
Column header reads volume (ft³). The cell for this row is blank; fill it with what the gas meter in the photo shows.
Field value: 284300 ft³
